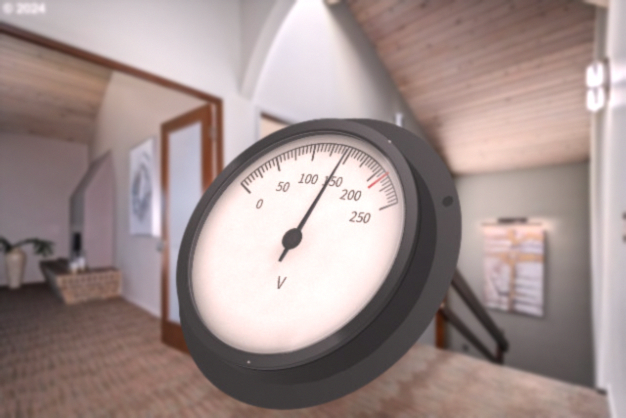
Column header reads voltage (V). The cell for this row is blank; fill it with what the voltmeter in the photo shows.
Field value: 150 V
